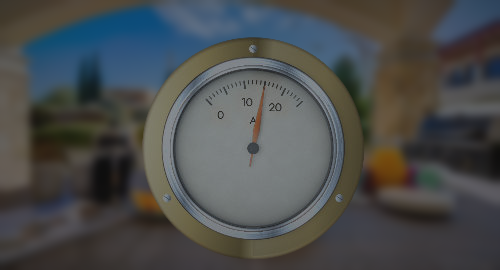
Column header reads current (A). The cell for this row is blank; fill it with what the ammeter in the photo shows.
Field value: 15 A
